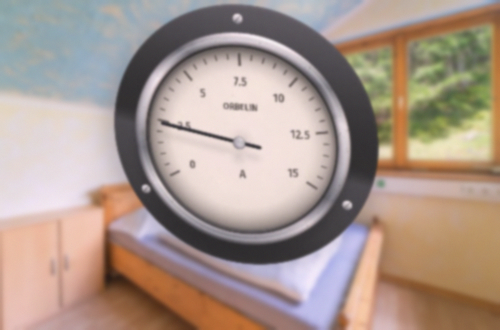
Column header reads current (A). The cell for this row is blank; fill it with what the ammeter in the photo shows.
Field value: 2.5 A
